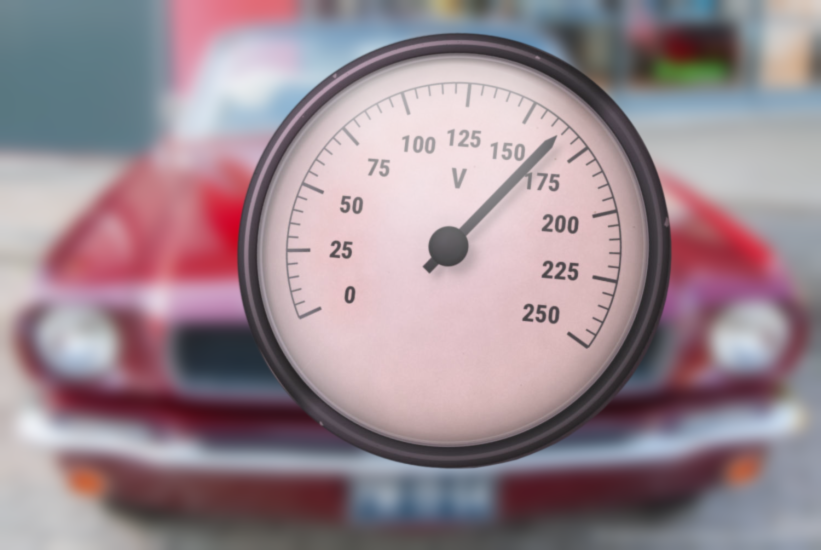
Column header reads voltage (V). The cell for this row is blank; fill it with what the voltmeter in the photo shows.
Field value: 165 V
